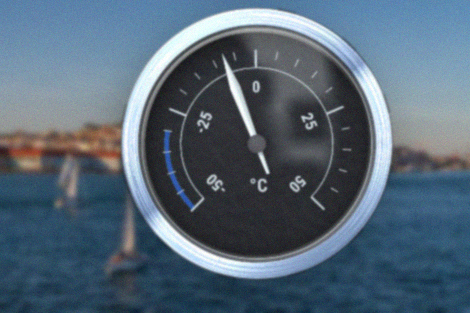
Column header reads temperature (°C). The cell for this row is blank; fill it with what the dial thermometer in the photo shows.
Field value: -7.5 °C
